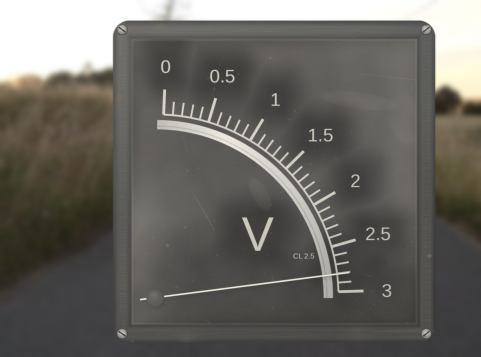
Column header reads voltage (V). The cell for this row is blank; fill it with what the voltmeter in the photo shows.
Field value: 2.8 V
